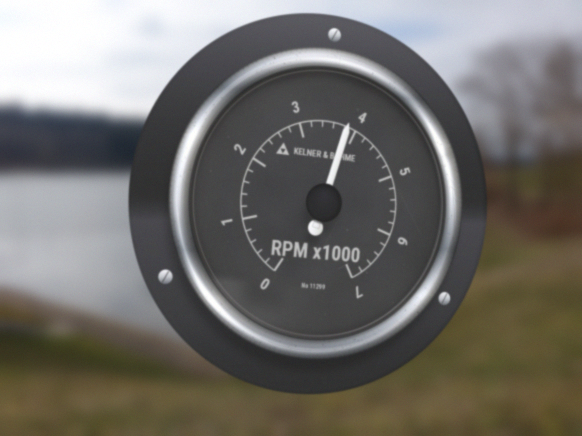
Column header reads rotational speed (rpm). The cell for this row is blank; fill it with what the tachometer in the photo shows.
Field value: 3800 rpm
